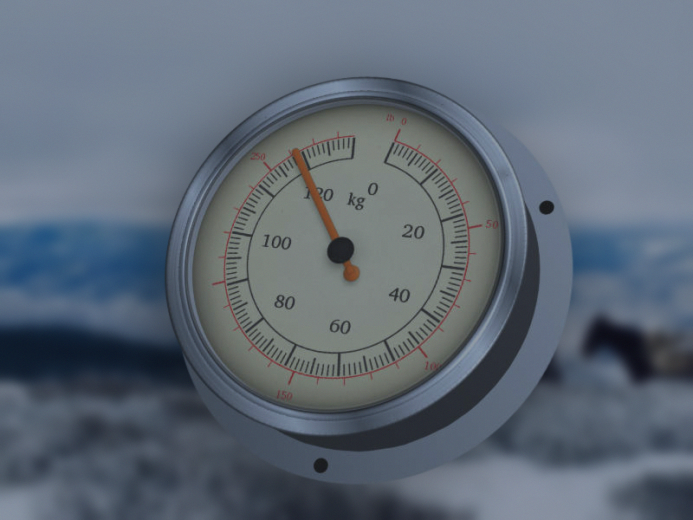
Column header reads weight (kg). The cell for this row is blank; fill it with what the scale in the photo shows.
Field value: 119 kg
